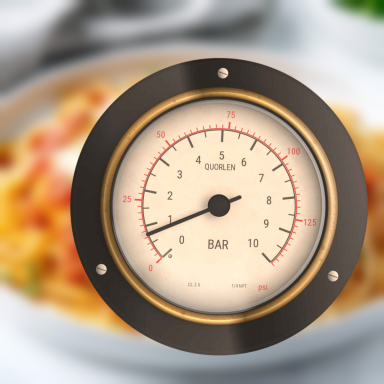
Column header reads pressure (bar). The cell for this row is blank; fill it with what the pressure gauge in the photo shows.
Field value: 0.75 bar
